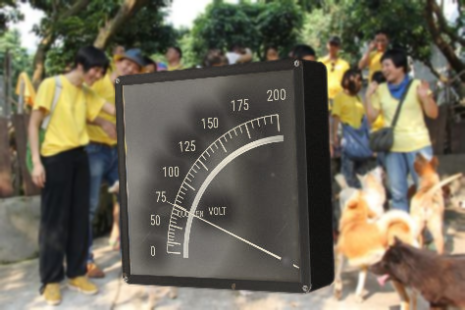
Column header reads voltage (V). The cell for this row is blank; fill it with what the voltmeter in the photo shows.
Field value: 75 V
